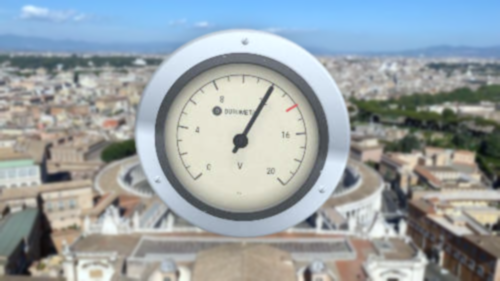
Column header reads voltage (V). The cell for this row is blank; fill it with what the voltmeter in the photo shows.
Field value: 12 V
